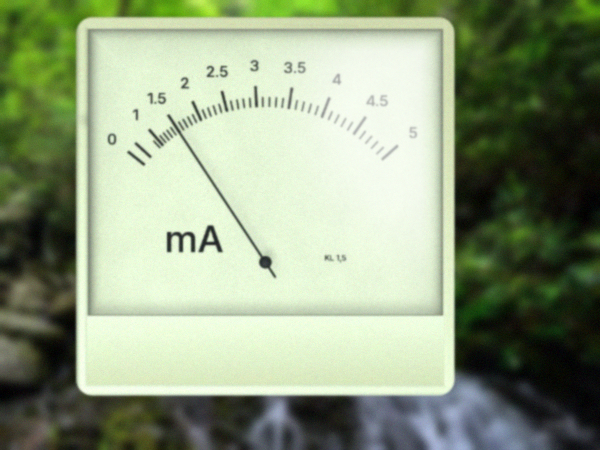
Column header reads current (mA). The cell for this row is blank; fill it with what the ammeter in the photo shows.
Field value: 1.5 mA
